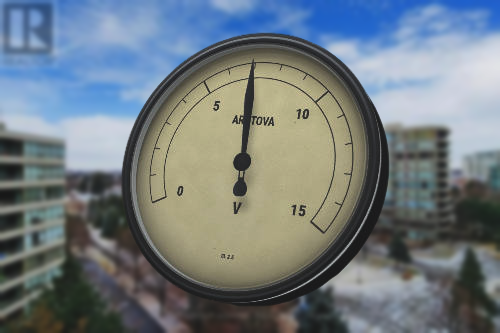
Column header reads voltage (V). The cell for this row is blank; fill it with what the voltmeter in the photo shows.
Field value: 7 V
